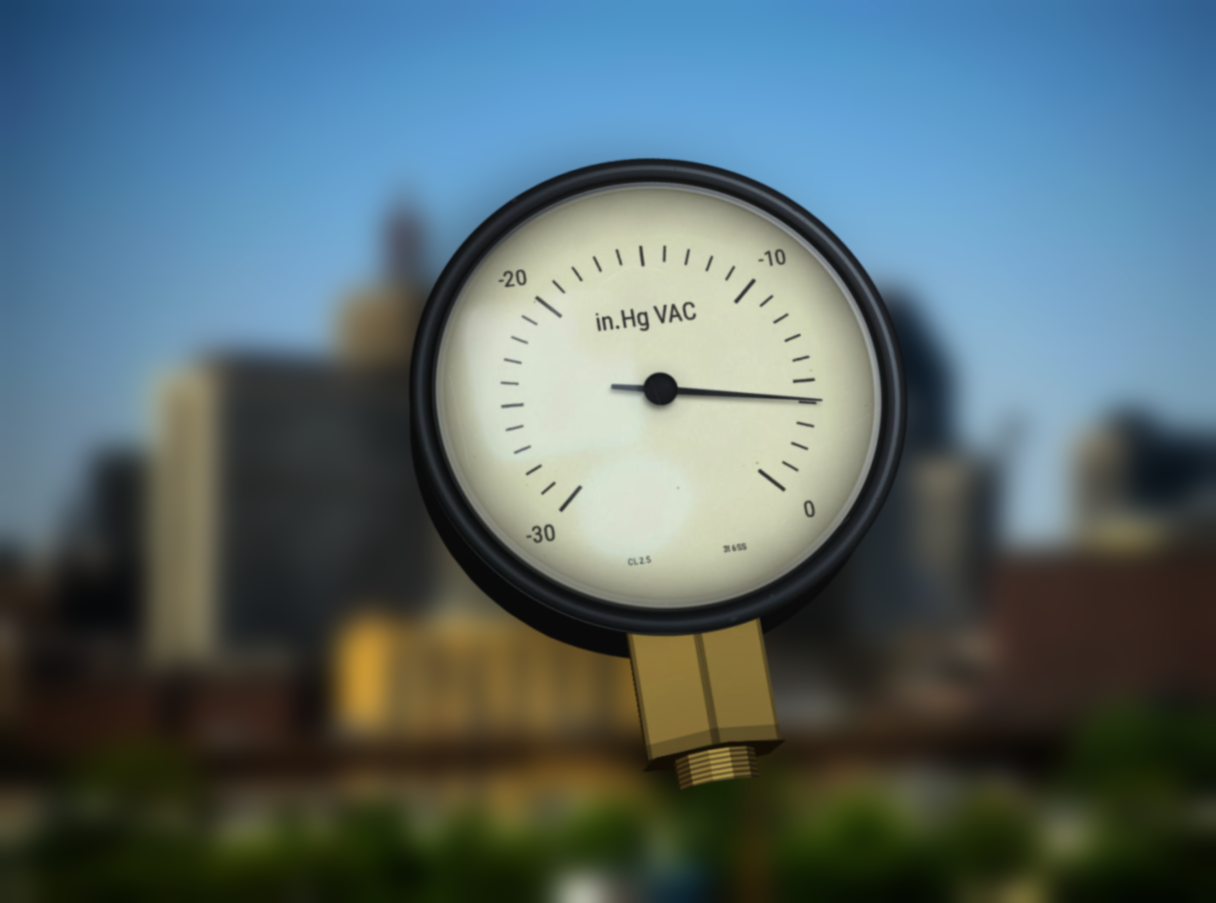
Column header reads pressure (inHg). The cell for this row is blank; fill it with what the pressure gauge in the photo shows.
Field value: -4 inHg
